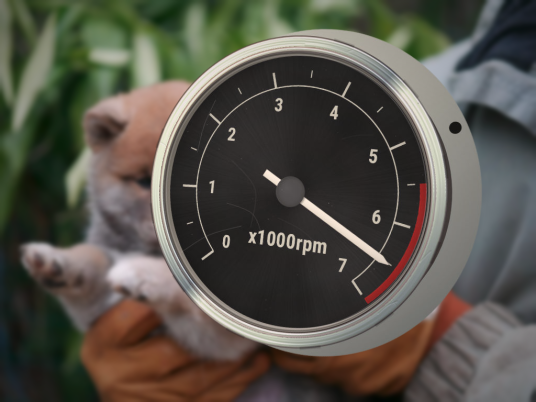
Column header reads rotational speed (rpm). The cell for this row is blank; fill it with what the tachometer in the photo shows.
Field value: 6500 rpm
